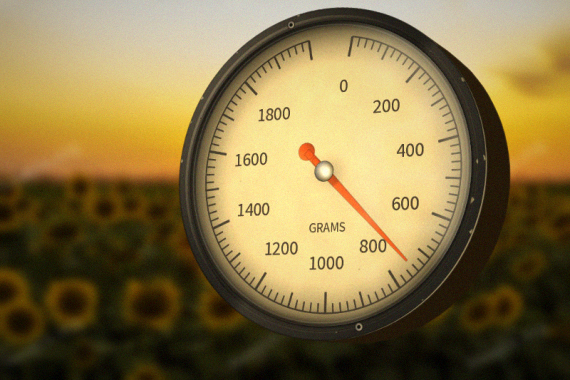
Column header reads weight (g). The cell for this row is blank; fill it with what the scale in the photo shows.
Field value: 740 g
